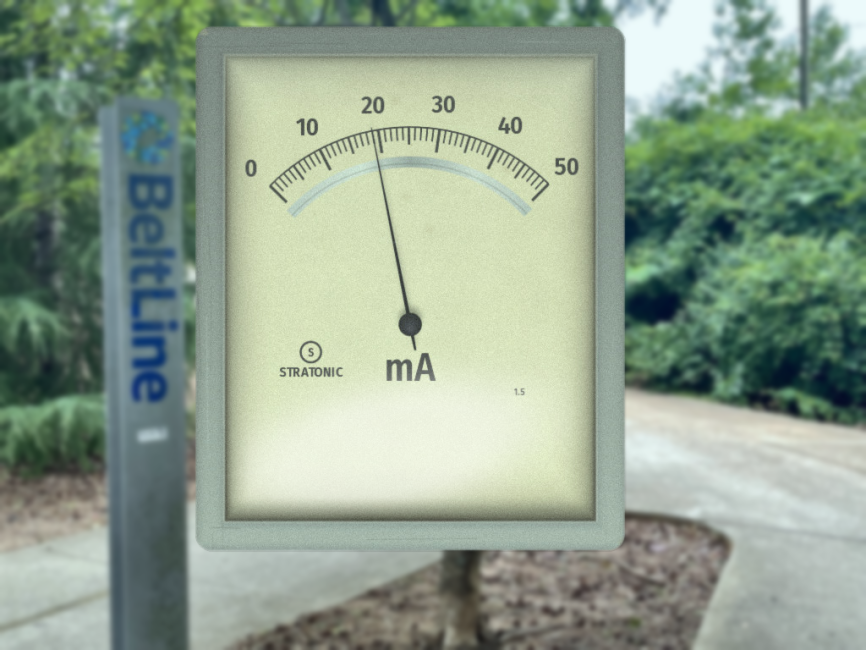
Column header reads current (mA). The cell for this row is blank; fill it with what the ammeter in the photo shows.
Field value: 19 mA
